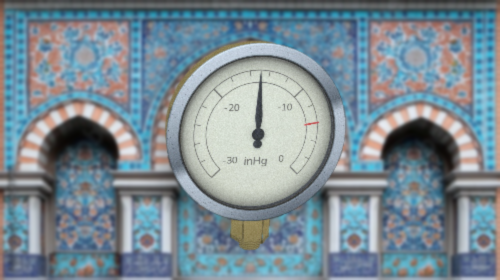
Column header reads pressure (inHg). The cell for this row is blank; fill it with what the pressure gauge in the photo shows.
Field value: -15 inHg
